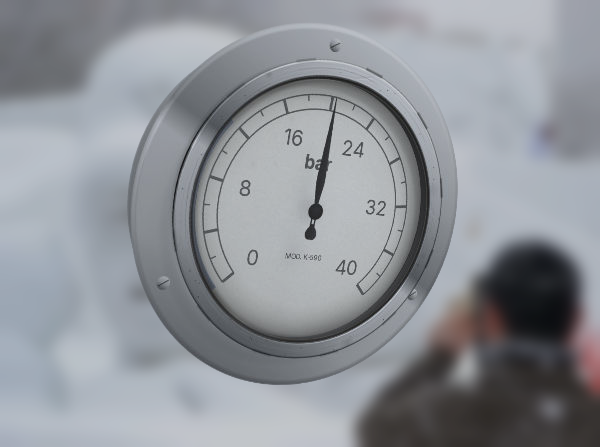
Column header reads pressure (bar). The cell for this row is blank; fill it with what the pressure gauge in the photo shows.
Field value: 20 bar
